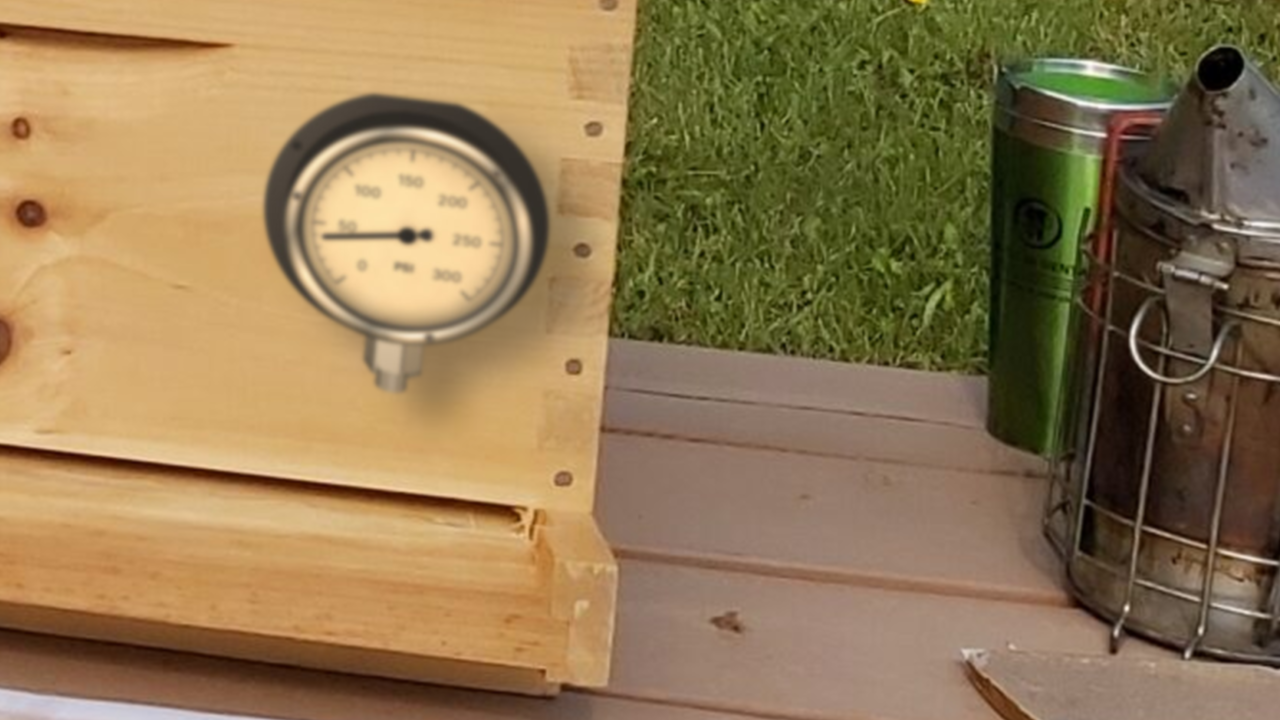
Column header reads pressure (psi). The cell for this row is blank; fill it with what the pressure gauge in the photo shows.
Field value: 40 psi
